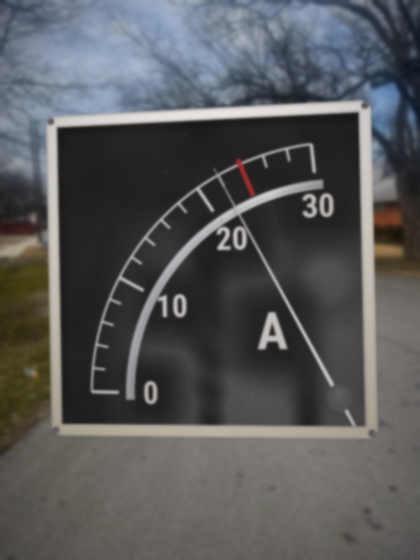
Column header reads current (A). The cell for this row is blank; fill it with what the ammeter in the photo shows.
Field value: 22 A
